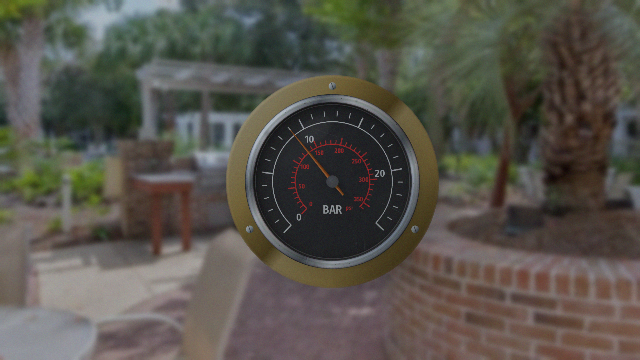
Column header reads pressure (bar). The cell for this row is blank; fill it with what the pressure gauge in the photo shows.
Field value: 9 bar
